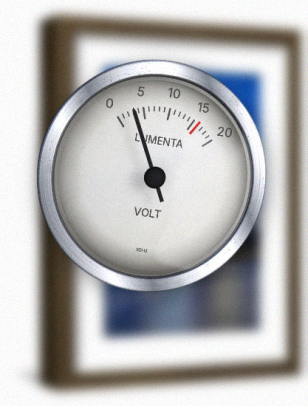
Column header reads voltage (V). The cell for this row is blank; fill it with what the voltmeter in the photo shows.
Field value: 3 V
